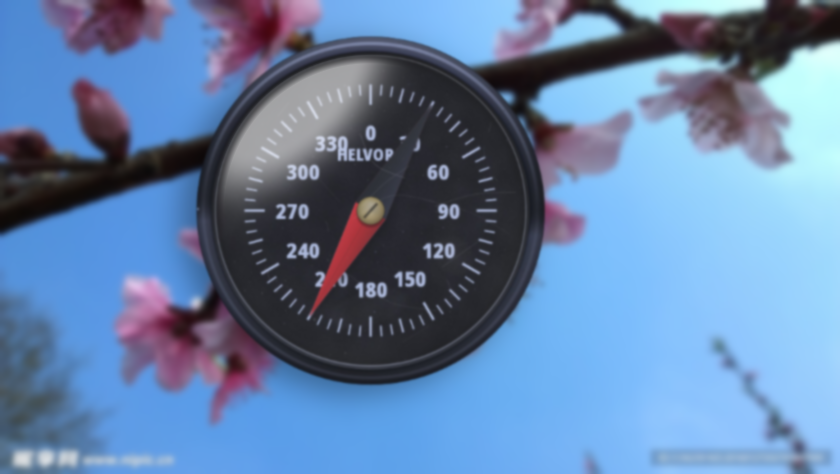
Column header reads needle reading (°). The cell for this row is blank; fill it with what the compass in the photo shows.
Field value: 210 °
